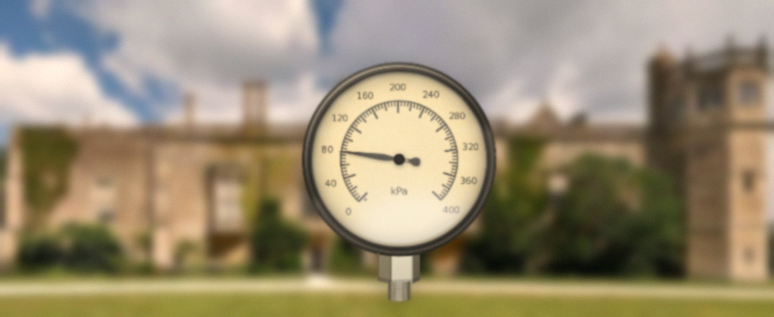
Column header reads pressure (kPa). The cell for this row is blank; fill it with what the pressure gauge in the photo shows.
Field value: 80 kPa
